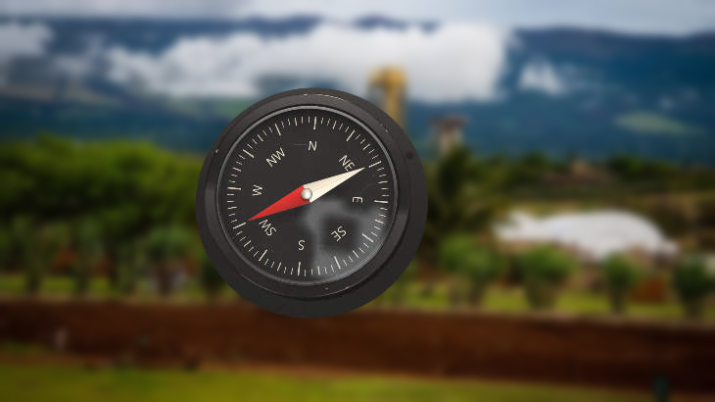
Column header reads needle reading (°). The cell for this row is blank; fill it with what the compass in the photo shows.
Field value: 240 °
